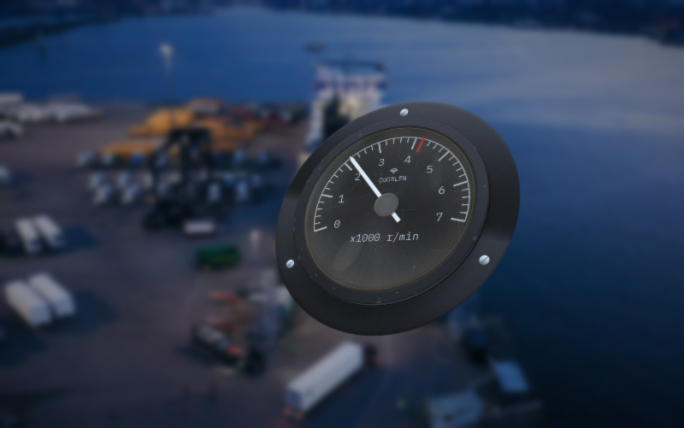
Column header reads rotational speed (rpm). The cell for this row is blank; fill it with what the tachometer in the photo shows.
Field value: 2200 rpm
